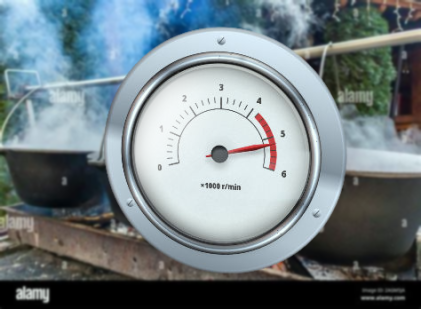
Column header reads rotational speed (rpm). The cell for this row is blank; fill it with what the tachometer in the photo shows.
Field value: 5200 rpm
